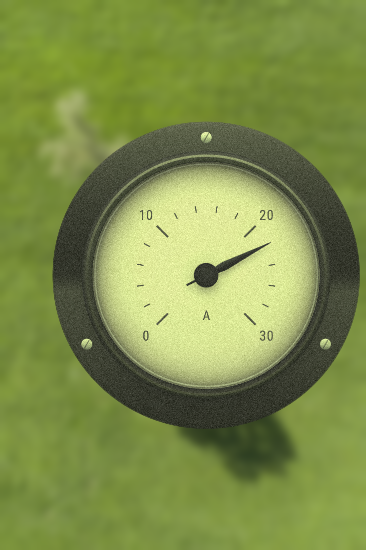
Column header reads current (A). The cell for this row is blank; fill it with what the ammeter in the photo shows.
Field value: 22 A
